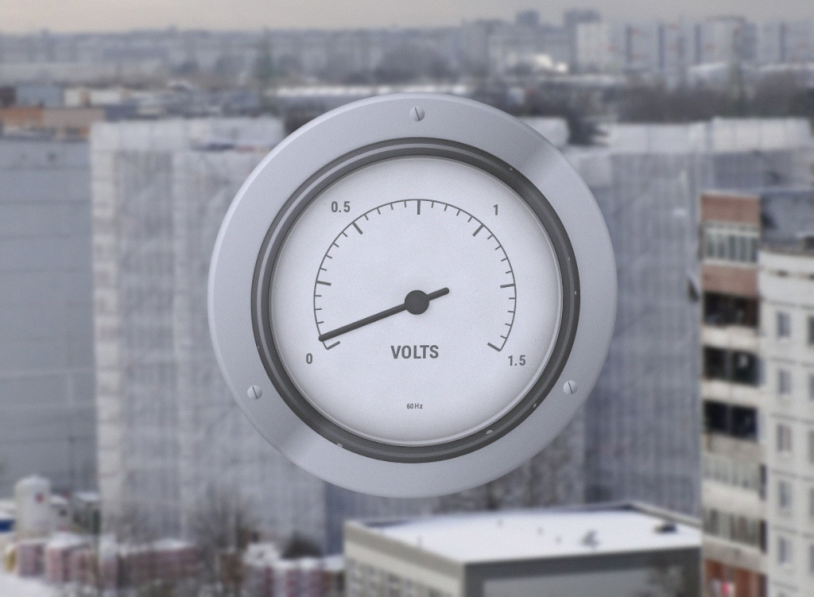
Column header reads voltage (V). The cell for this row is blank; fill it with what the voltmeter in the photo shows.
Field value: 0.05 V
